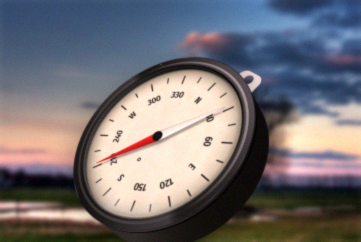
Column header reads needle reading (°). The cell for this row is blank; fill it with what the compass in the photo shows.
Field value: 210 °
